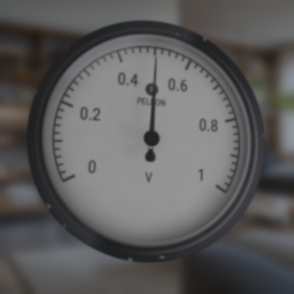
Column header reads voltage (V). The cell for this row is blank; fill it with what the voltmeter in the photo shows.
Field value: 0.5 V
